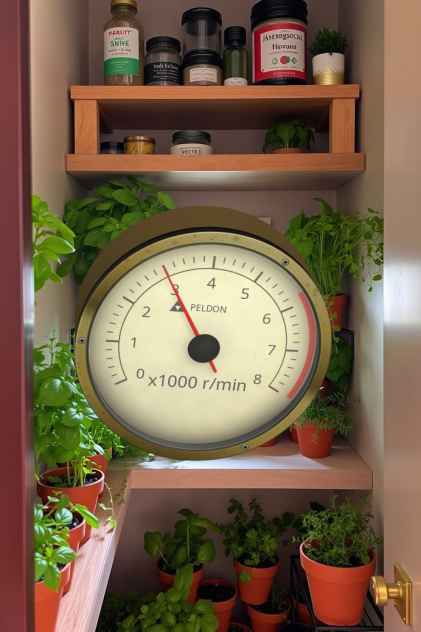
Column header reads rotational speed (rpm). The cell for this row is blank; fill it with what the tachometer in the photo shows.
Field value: 3000 rpm
